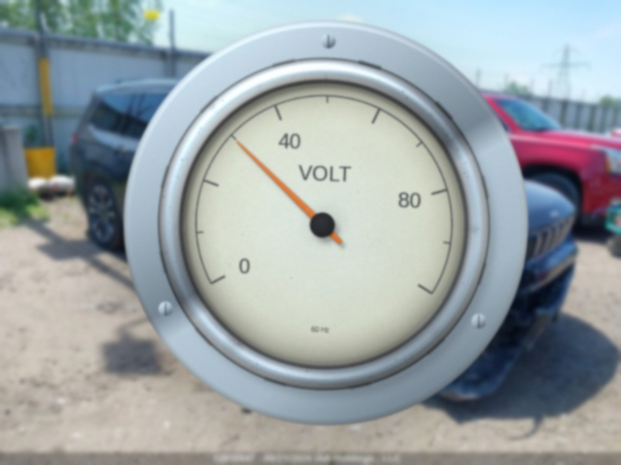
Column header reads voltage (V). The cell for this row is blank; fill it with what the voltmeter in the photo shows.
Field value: 30 V
